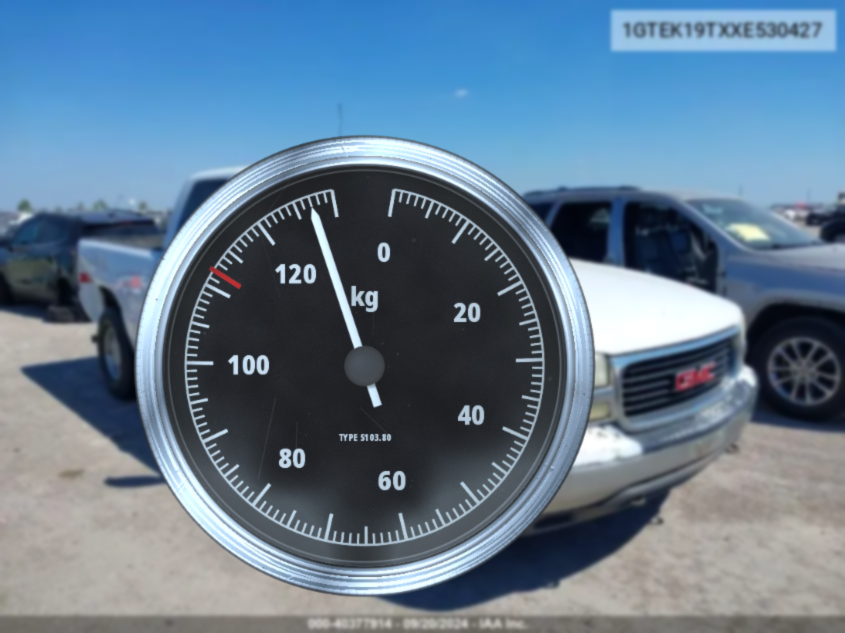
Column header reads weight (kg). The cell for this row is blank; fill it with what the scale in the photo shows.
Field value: 127 kg
